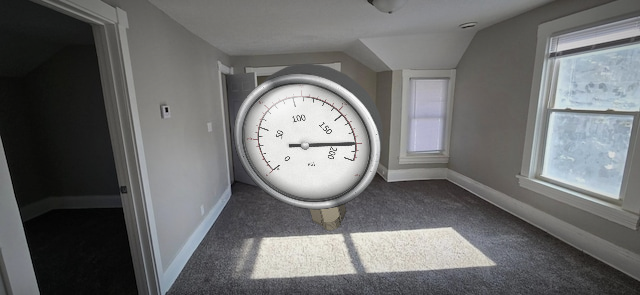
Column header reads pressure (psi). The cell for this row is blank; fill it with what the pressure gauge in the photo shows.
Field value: 180 psi
